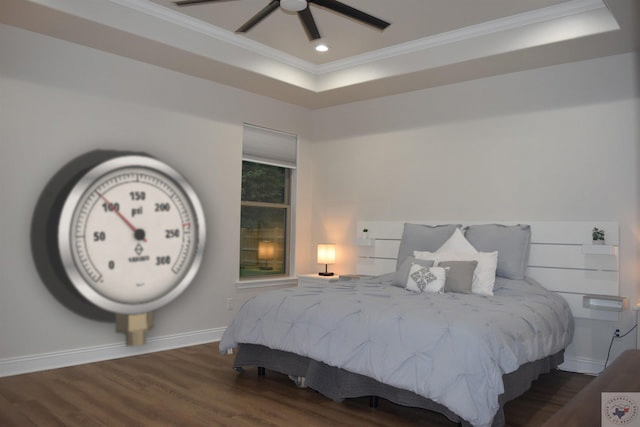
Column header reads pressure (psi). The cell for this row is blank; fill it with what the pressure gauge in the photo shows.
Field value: 100 psi
